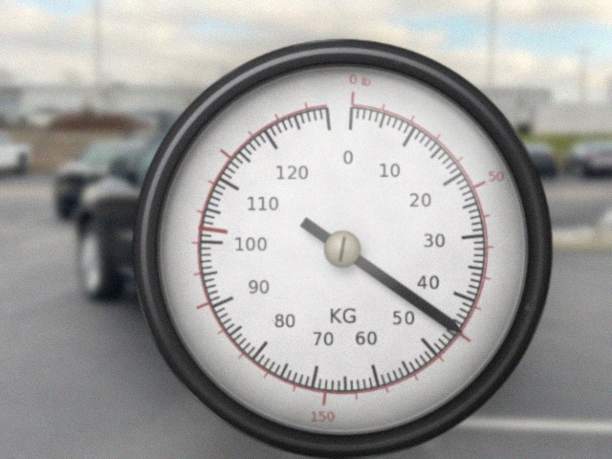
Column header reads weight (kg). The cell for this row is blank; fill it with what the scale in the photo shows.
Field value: 45 kg
